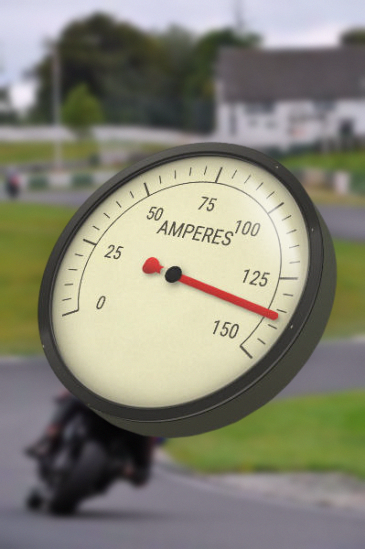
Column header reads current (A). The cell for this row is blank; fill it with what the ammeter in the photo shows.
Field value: 137.5 A
